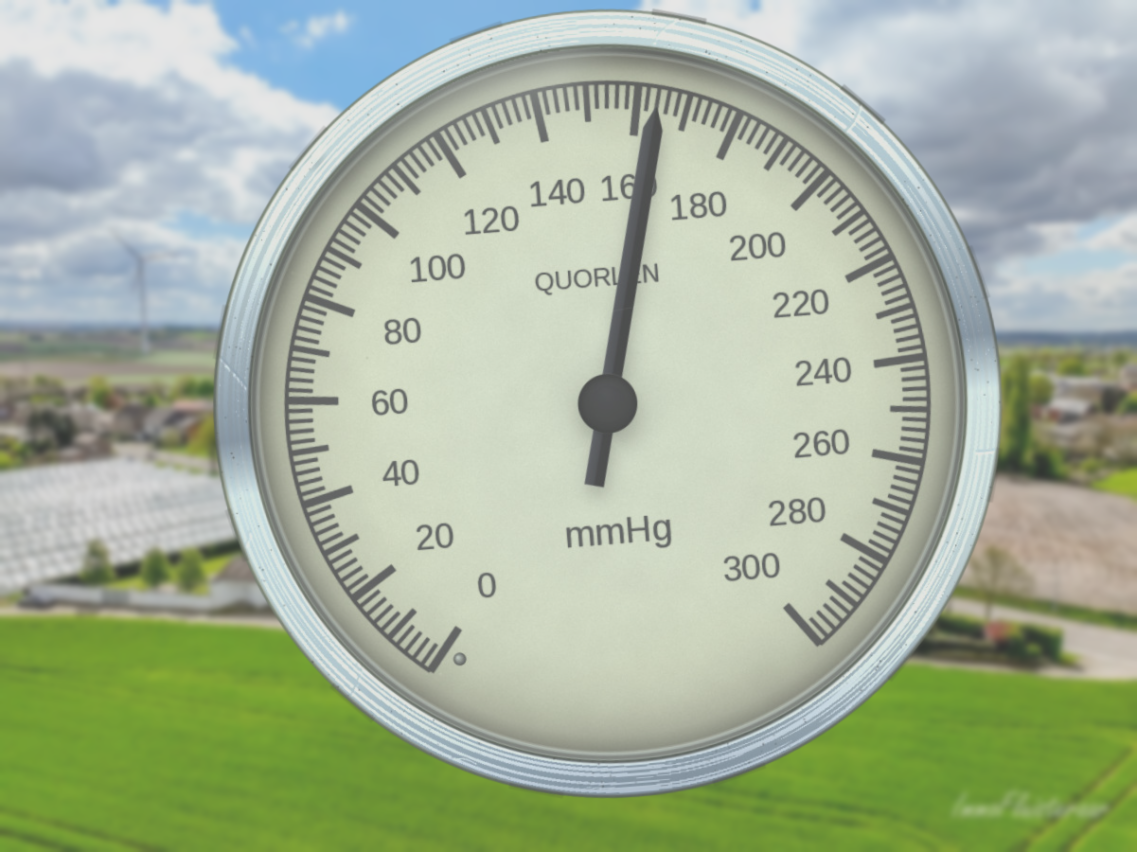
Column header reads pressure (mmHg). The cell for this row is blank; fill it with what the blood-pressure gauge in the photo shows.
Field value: 164 mmHg
